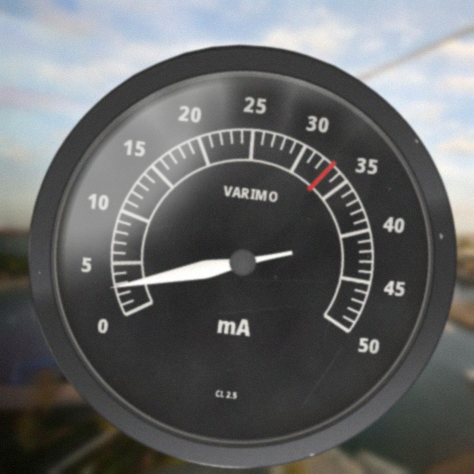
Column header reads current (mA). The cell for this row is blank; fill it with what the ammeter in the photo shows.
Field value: 3 mA
